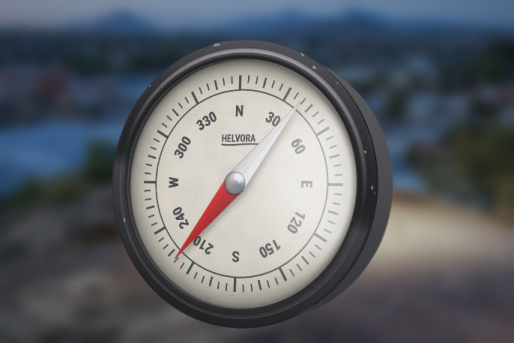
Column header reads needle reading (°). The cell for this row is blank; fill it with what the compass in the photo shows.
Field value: 220 °
